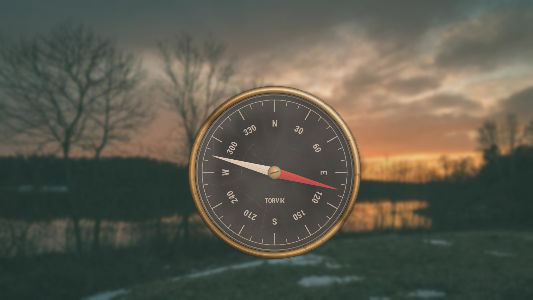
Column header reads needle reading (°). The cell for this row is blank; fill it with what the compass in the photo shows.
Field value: 105 °
